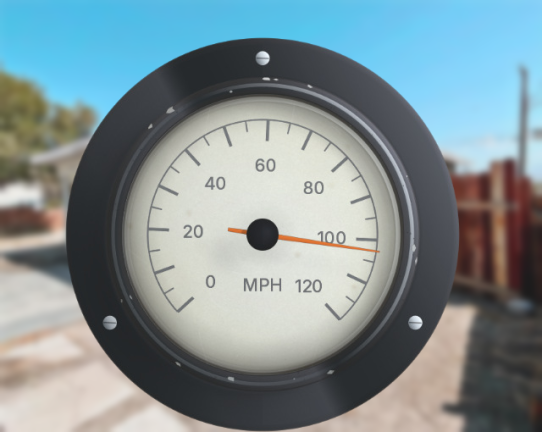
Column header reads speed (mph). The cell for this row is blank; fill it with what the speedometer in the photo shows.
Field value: 102.5 mph
